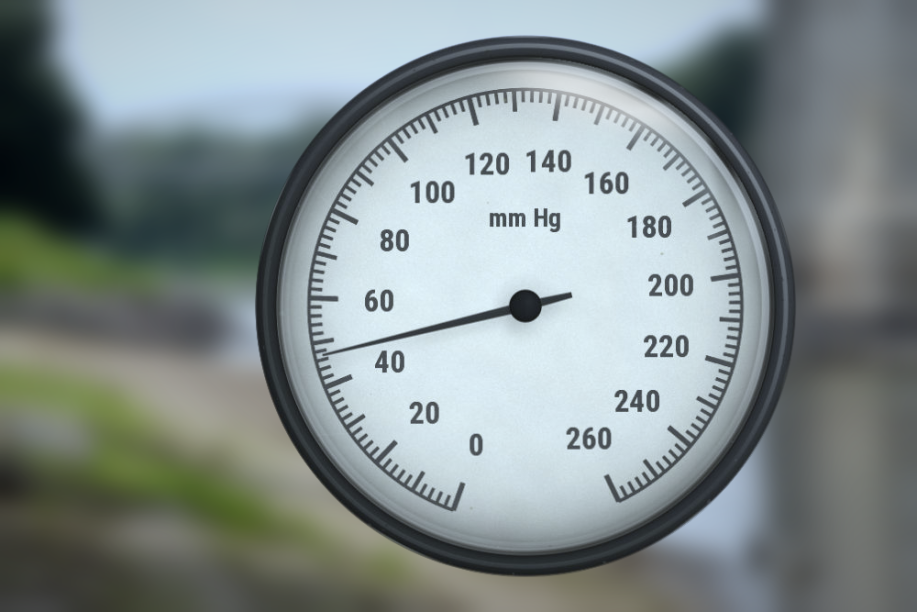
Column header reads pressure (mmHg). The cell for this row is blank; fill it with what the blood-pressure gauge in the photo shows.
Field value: 47 mmHg
